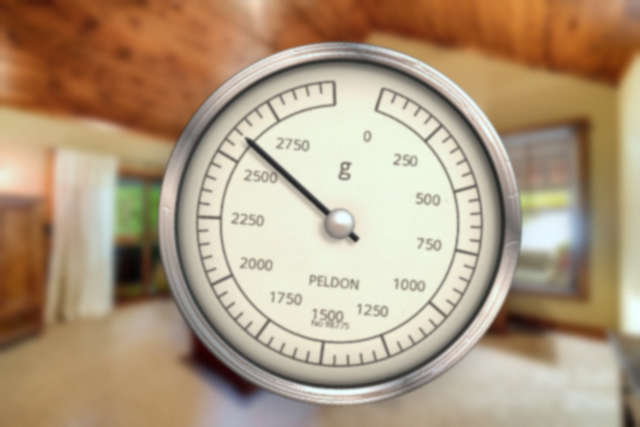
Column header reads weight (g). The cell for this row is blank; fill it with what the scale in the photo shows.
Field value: 2600 g
